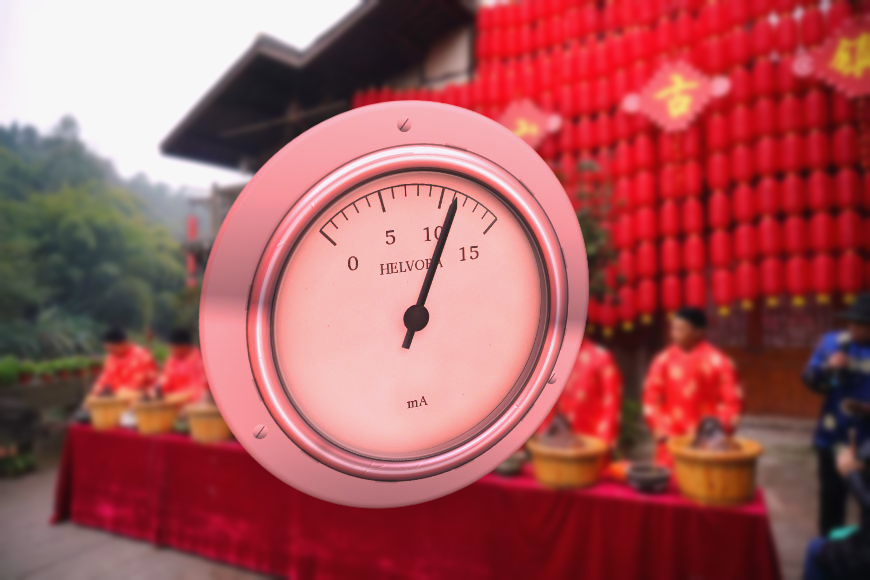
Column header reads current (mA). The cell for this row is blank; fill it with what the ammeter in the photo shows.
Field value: 11 mA
